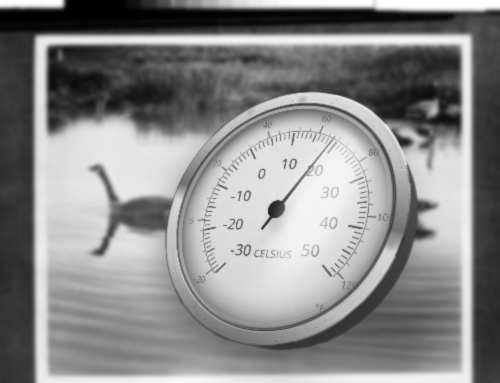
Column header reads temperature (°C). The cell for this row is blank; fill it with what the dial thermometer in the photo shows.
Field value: 20 °C
